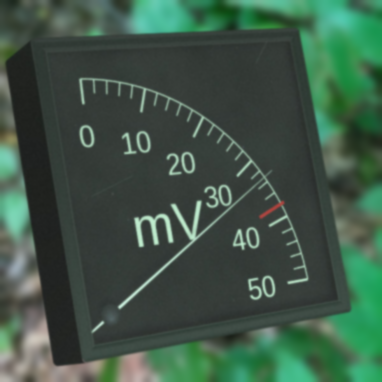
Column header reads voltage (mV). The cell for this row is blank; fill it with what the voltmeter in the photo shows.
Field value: 33 mV
